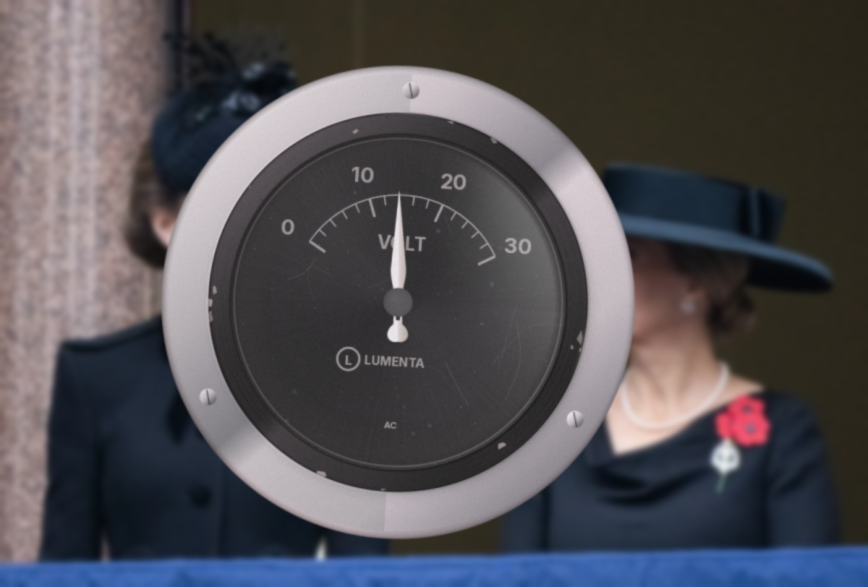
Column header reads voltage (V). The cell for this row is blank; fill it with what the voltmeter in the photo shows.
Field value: 14 V
